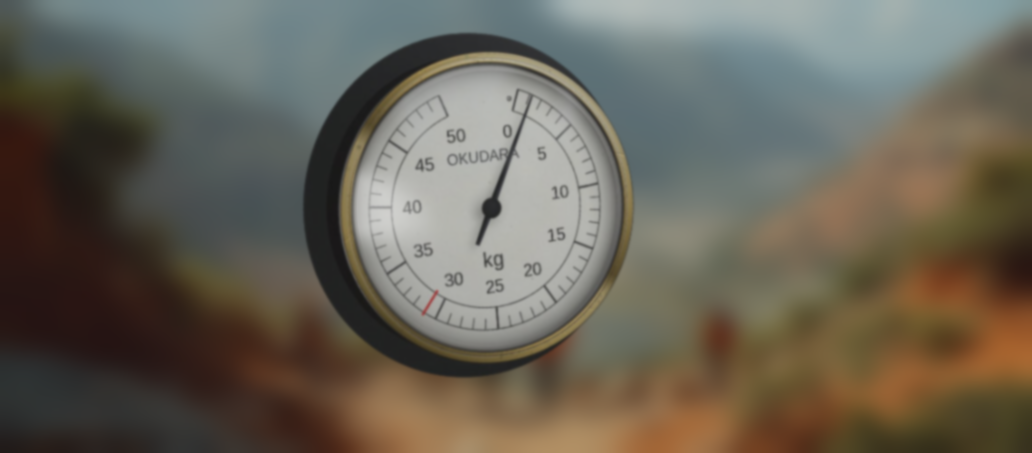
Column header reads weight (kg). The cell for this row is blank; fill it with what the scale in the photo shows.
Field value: 1 kg
